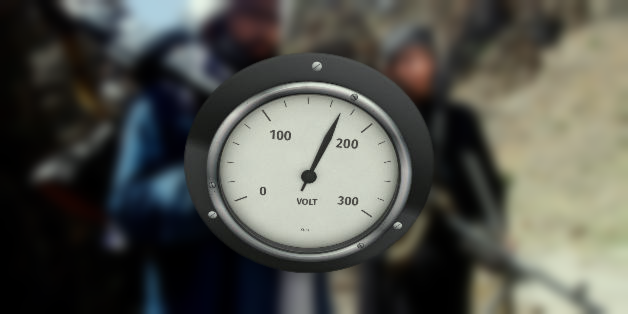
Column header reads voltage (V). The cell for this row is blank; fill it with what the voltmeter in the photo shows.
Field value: 170 V
